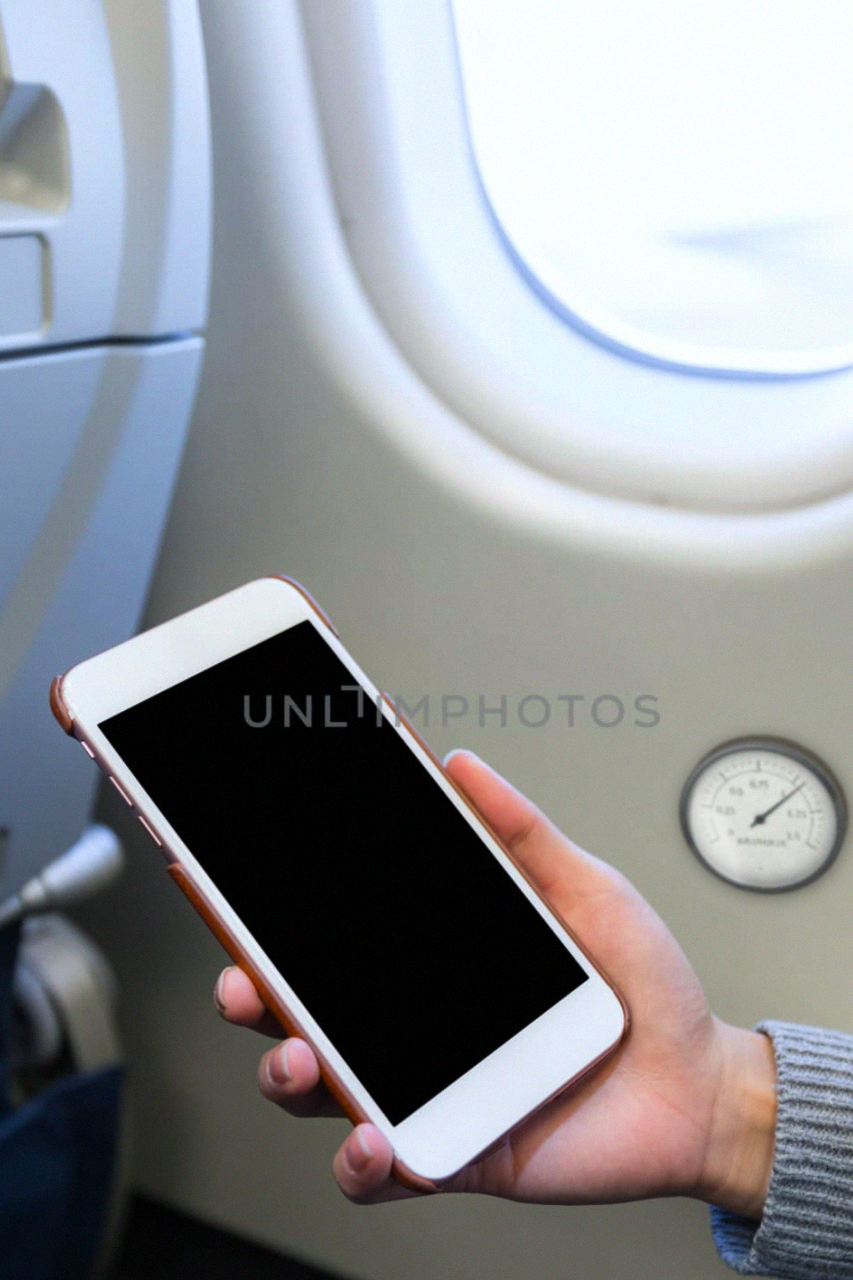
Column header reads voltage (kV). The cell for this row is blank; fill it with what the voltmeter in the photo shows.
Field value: 1.05 kV
